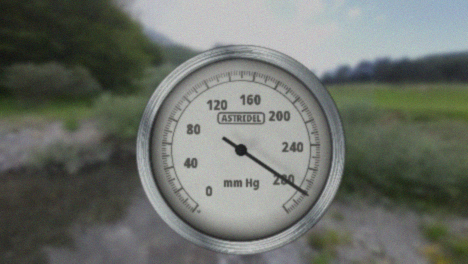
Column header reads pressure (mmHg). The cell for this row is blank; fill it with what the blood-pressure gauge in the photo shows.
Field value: 280 mmHg
